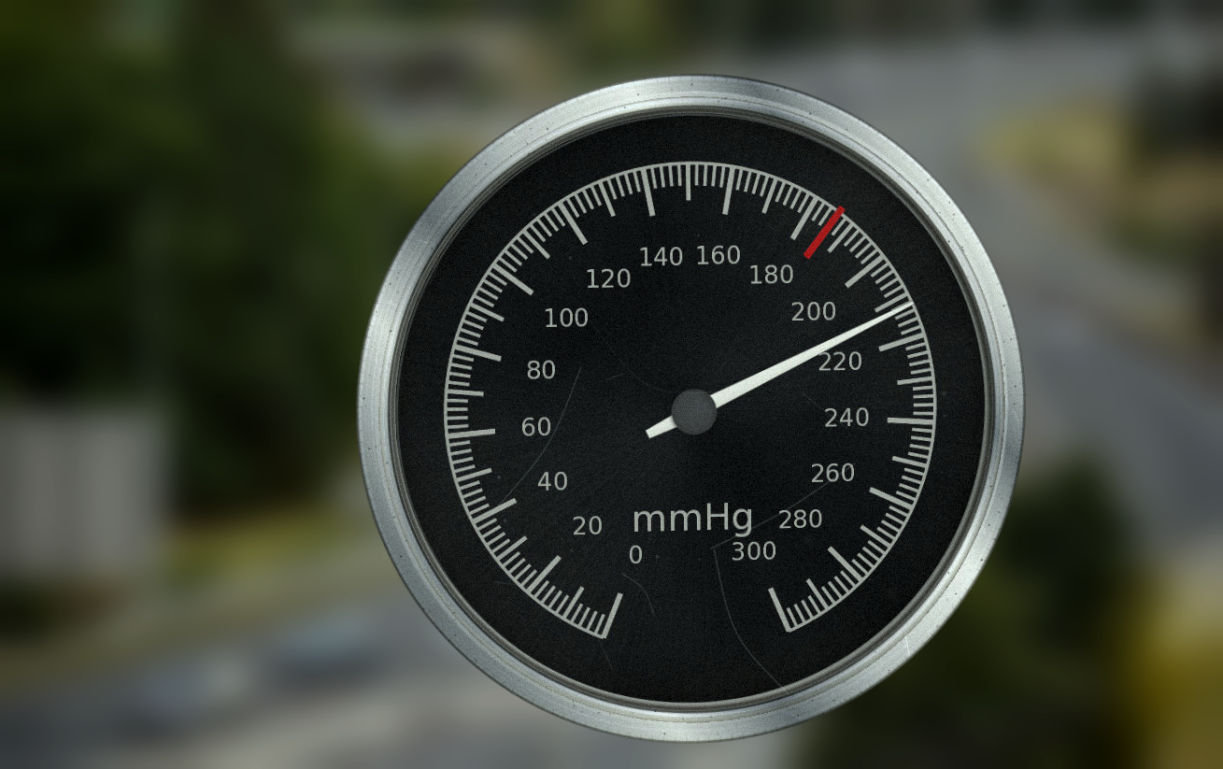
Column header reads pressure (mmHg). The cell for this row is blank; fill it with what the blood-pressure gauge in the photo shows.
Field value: 212 mmHg
